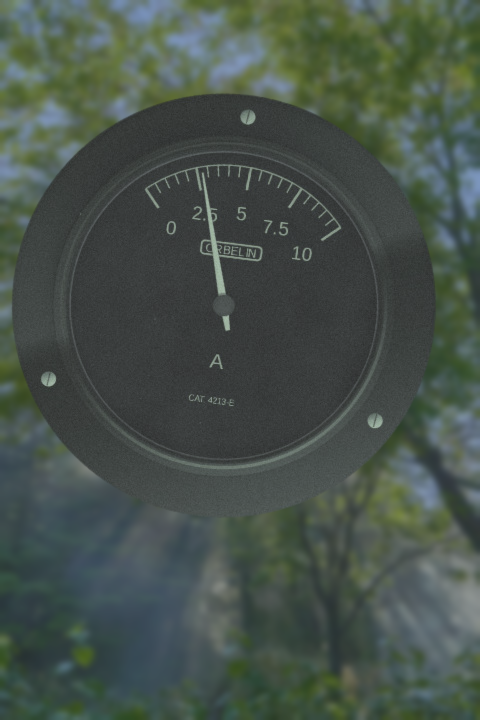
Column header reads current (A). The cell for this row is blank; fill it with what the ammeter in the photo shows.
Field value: 2.75 A
